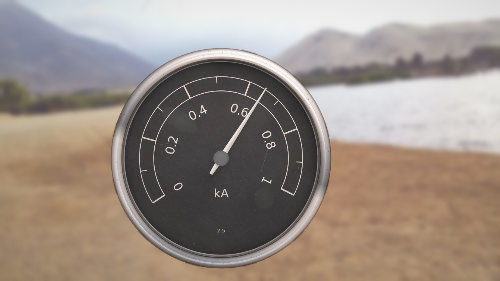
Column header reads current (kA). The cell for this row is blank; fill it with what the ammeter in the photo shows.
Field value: 0.65 kA
